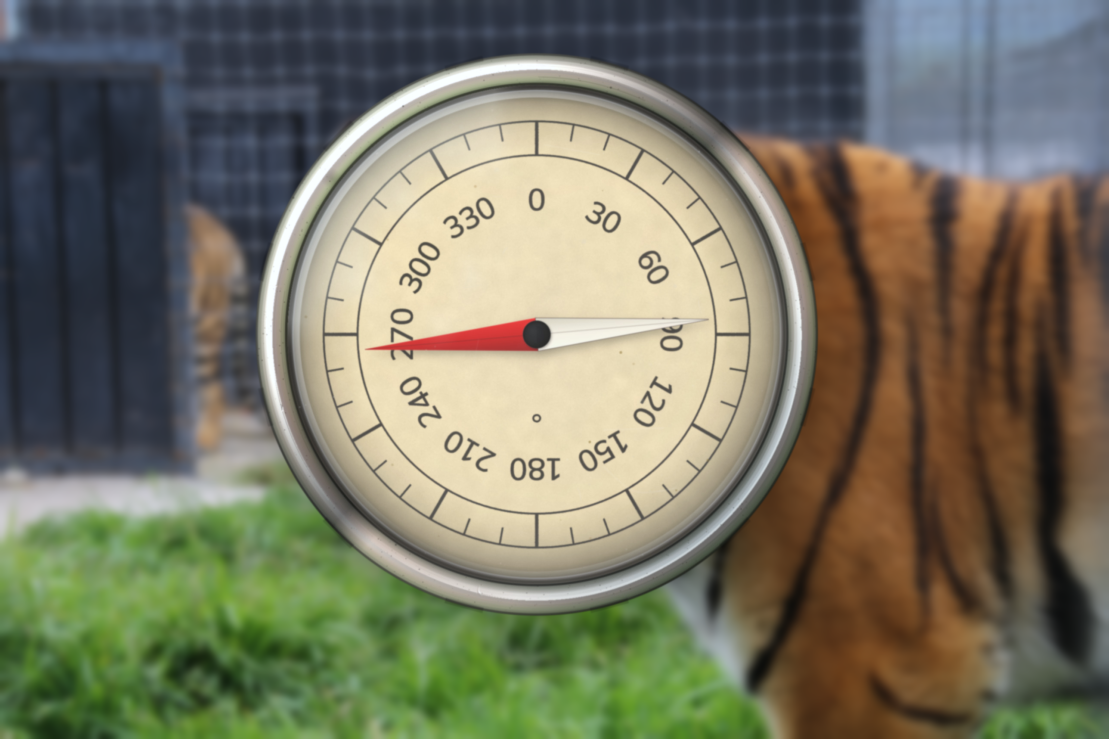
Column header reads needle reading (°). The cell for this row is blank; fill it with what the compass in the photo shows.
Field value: 265 °
